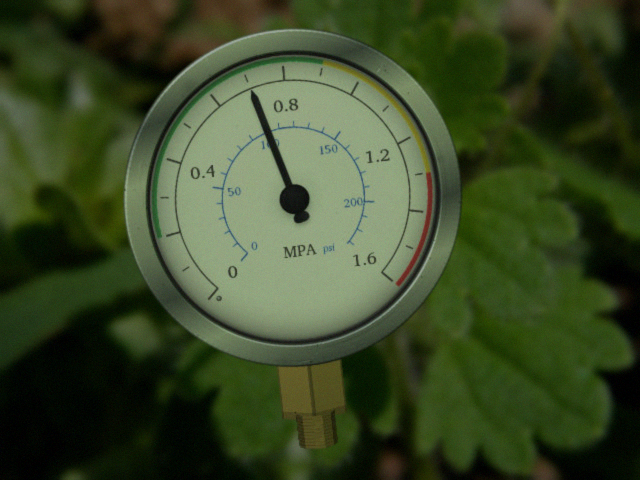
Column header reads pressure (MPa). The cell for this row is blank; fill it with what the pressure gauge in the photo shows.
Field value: 0.7 MPa
